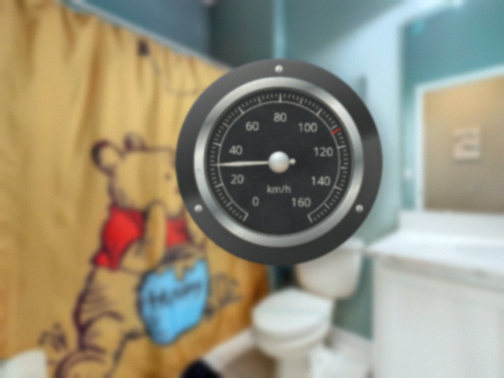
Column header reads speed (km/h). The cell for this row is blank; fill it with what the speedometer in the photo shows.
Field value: 30 km/h
